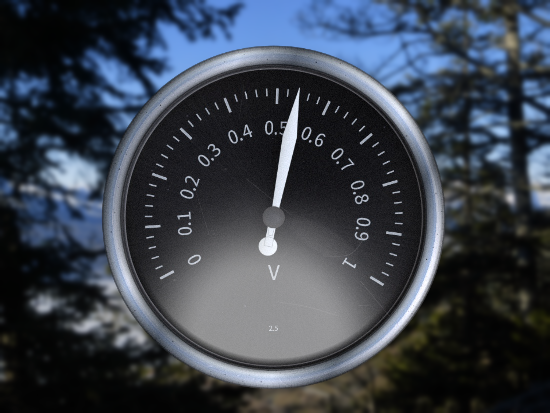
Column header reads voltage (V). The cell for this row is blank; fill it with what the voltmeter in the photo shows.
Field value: 0.54 V
